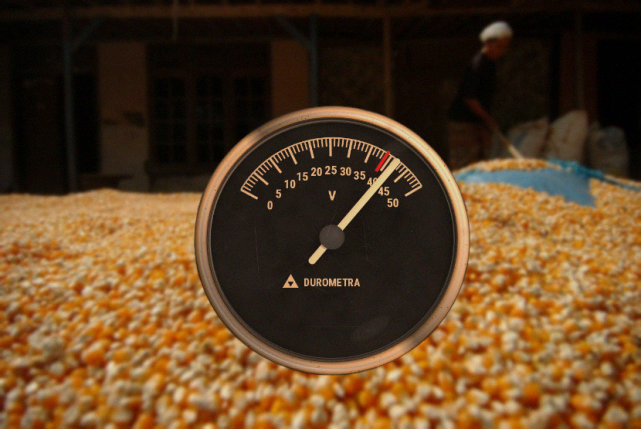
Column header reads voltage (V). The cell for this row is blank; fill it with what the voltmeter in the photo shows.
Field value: 42 V
